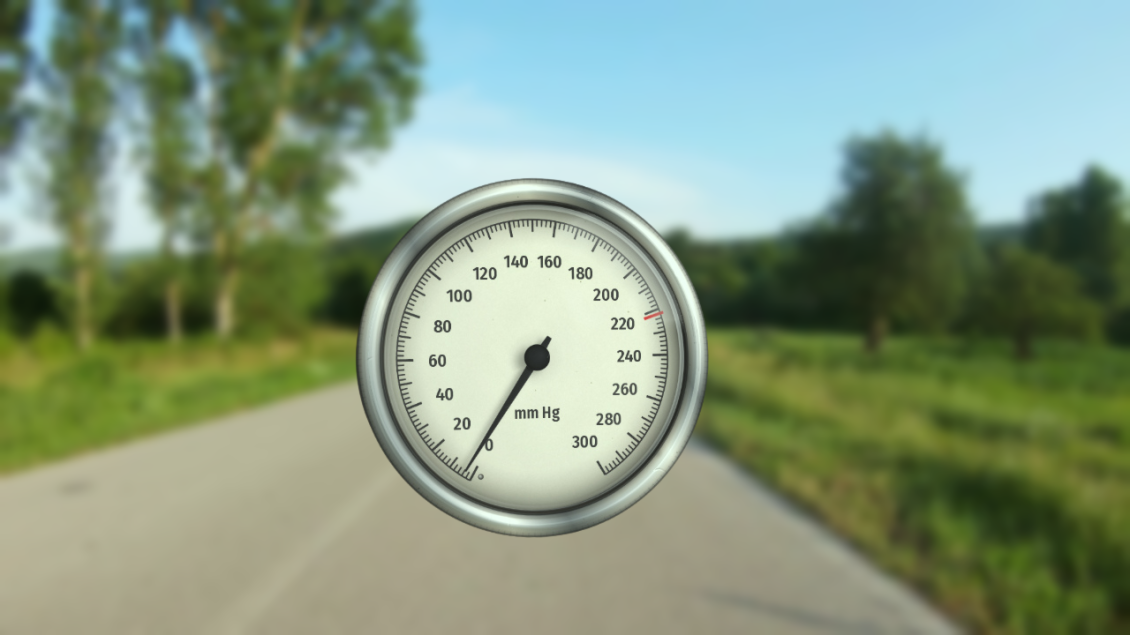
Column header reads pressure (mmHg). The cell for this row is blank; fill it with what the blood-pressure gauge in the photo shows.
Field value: 4 mmHg
